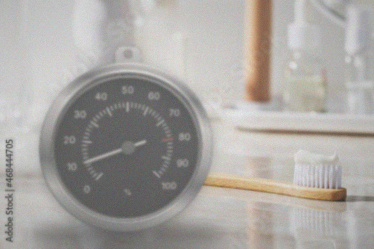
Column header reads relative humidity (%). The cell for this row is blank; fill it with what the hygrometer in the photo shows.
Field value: 10 %
